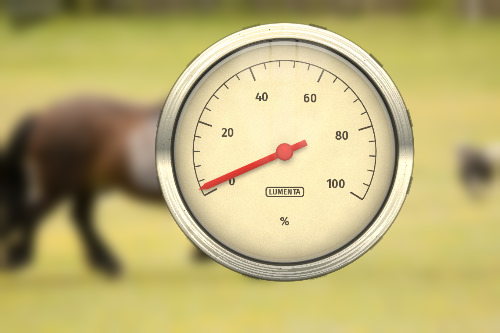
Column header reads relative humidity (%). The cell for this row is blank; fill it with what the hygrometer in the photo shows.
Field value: 2 %
